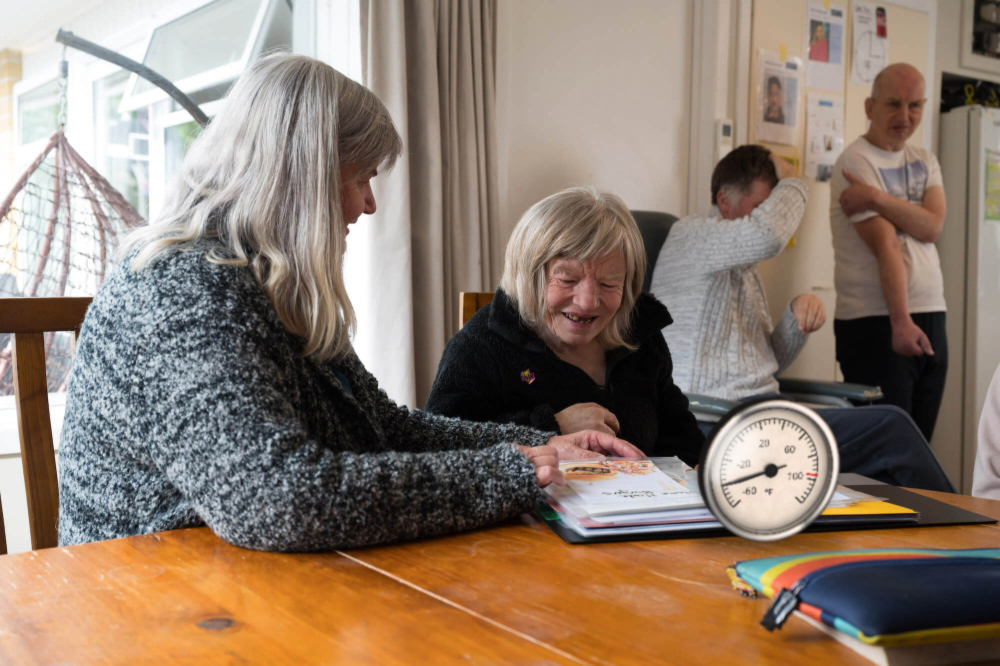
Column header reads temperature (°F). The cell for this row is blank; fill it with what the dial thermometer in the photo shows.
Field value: -40 °F
